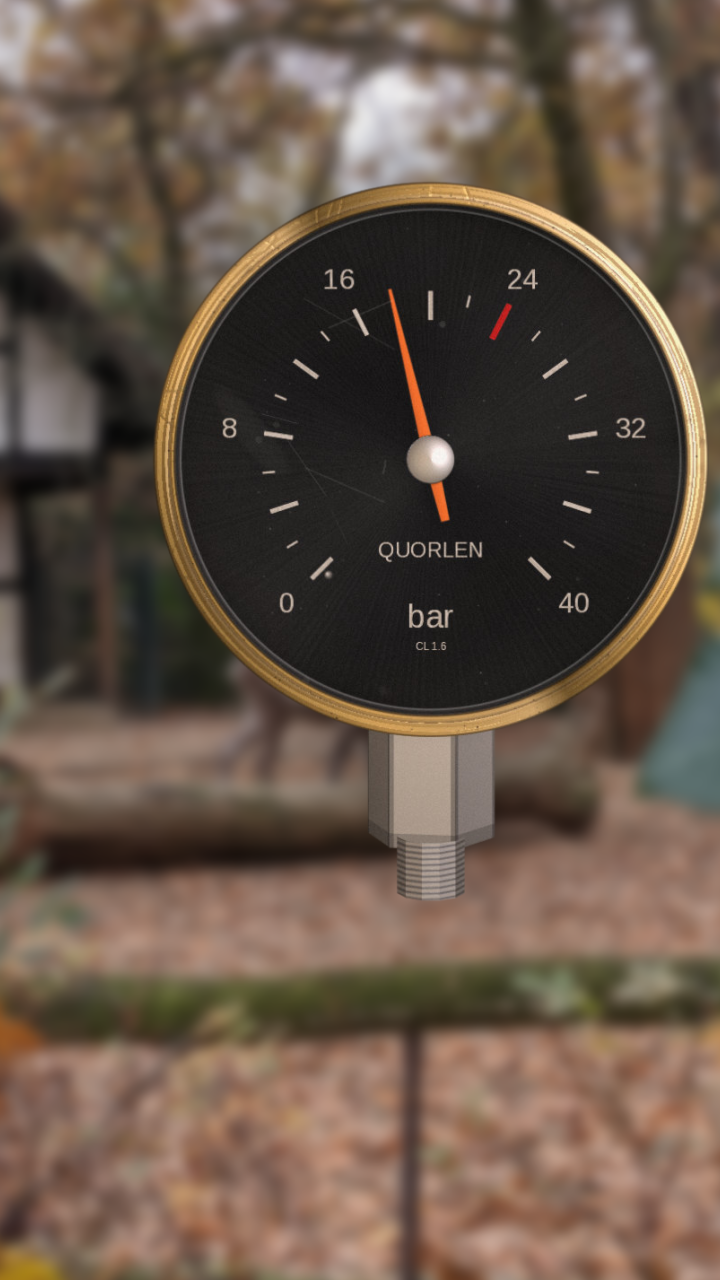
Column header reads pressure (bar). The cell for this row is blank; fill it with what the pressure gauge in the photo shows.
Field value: 18 bar
